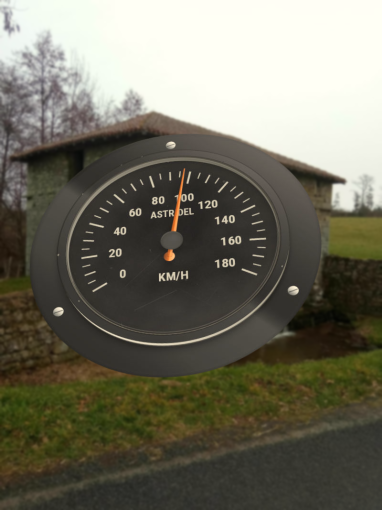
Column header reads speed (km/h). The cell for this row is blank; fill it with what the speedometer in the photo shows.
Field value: 97.5 km/h
